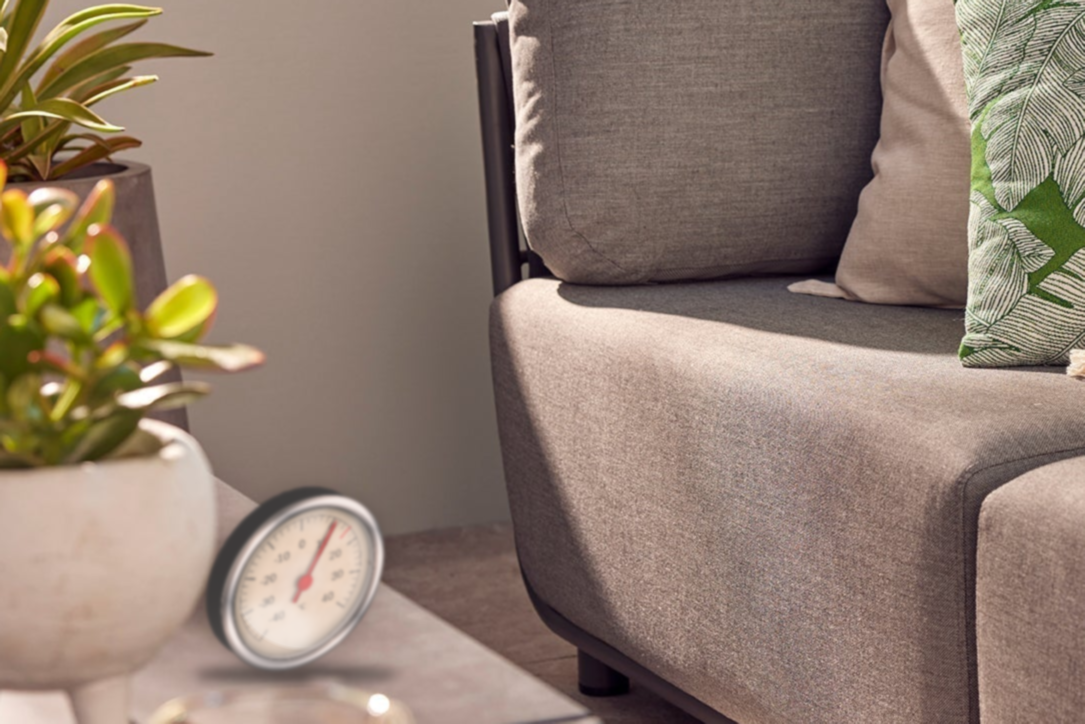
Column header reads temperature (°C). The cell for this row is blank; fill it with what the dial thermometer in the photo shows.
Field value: 10 °C
